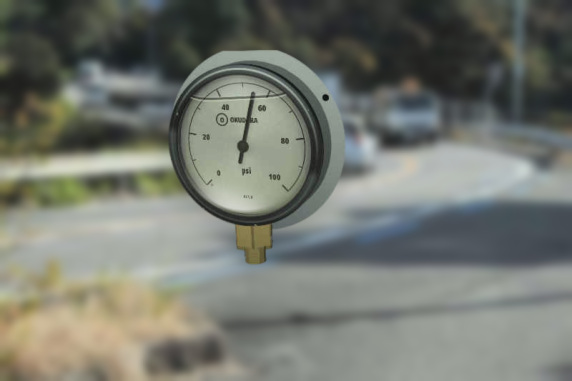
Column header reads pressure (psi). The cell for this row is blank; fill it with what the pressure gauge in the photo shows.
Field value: 55 psi
